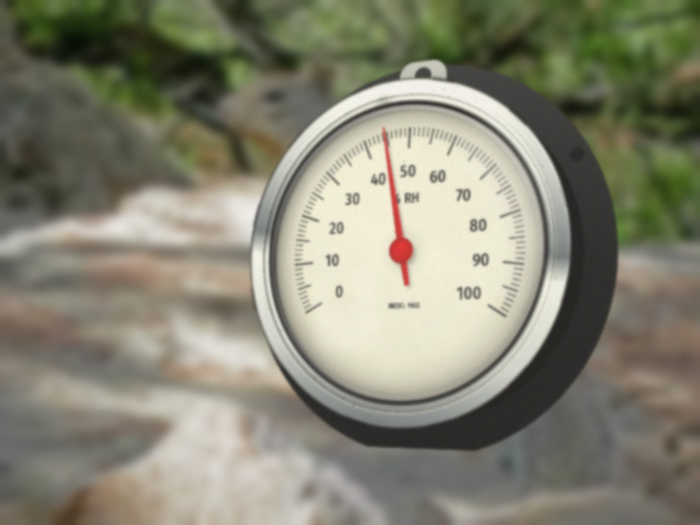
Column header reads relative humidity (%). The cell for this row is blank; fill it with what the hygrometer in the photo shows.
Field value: 45 %
